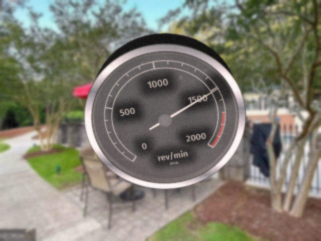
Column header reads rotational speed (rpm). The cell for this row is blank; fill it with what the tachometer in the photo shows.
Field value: 1500 rpm
